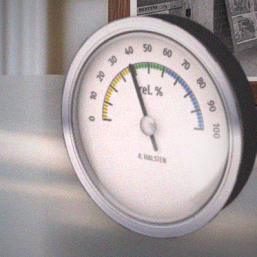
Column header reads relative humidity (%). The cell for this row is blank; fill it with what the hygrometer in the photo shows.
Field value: 40 %
